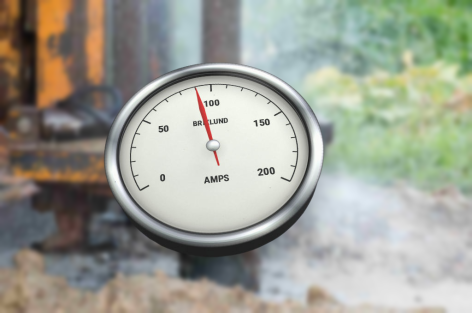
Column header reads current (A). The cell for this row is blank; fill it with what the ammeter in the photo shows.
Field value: 90 A
